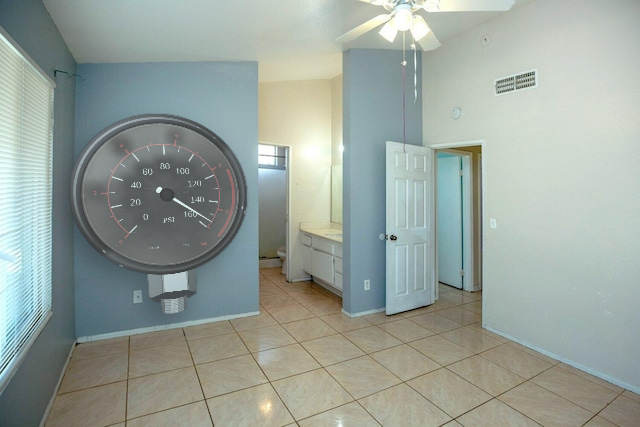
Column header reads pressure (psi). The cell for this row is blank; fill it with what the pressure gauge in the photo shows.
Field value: 155 psi
